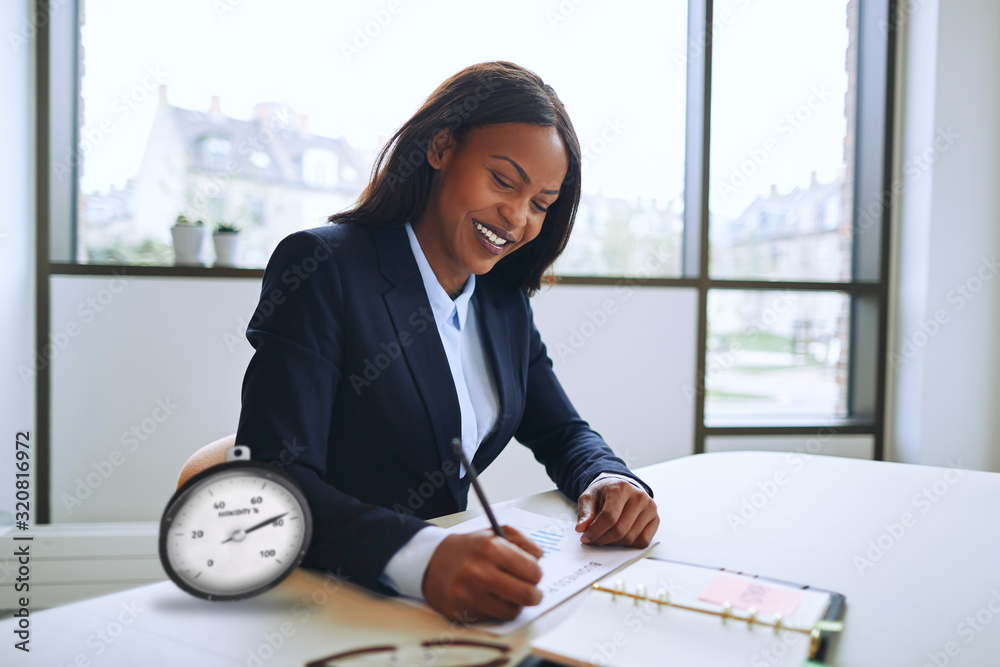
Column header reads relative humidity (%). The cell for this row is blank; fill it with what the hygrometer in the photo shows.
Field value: 76 %
